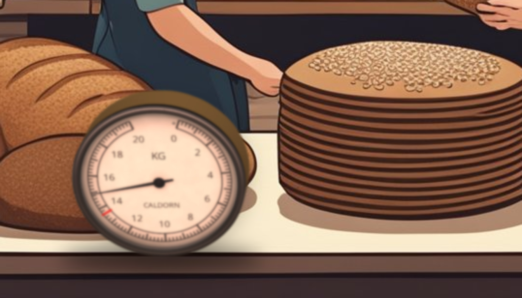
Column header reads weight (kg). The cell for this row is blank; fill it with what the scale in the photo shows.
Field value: 15 kg
